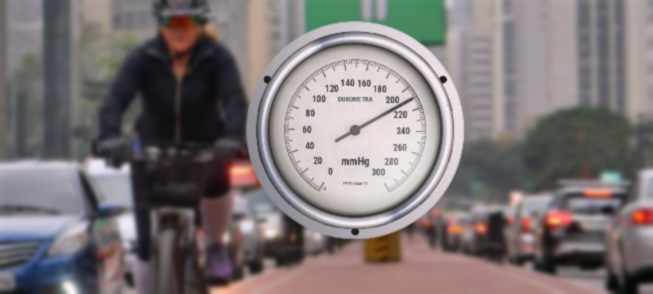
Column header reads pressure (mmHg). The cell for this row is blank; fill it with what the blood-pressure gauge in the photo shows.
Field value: 210 mmHg
